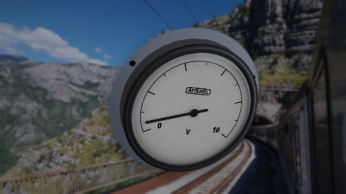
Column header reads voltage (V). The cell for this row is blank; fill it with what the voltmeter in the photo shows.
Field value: 0.5 V
